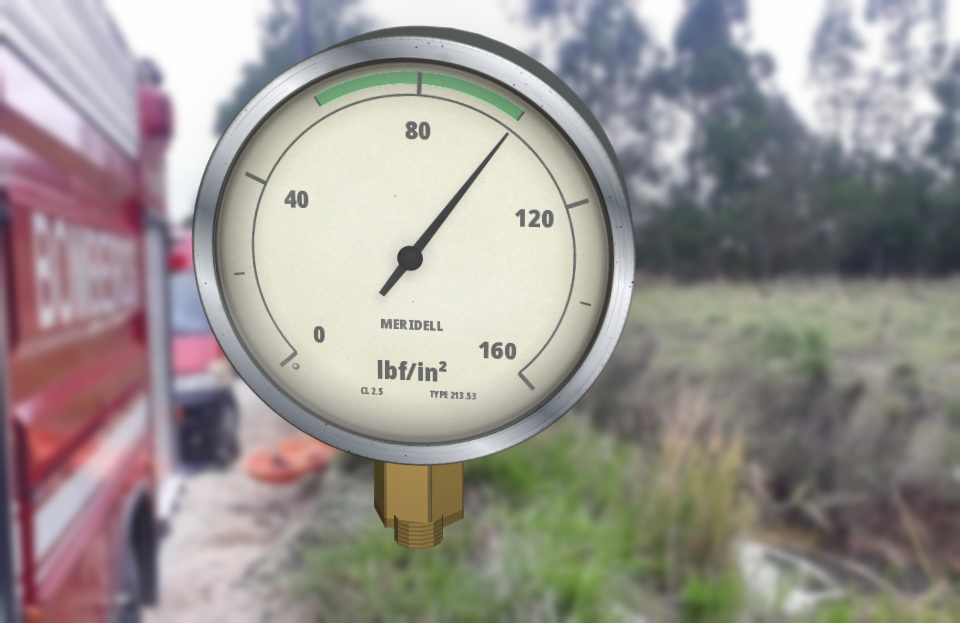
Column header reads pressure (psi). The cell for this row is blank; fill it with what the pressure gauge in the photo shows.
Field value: 100 psi
